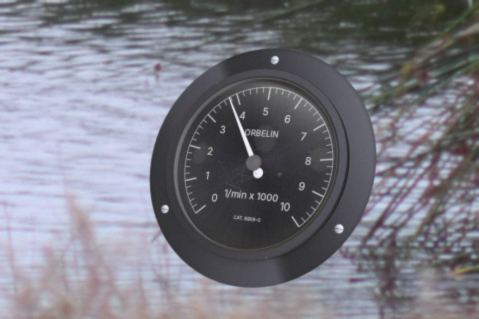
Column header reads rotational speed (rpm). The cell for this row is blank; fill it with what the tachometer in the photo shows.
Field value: 3800 rpm
